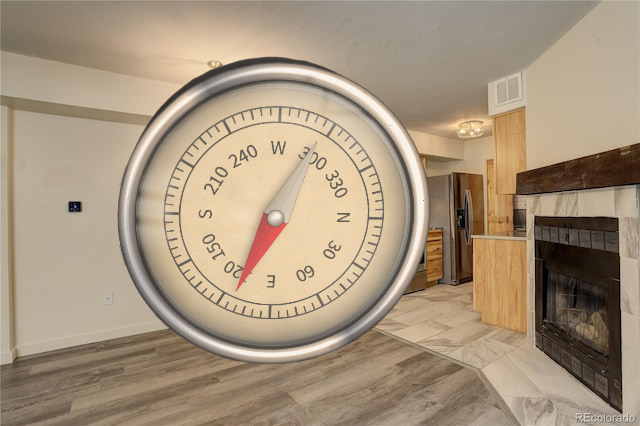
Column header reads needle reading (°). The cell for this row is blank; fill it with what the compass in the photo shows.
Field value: 115 °
